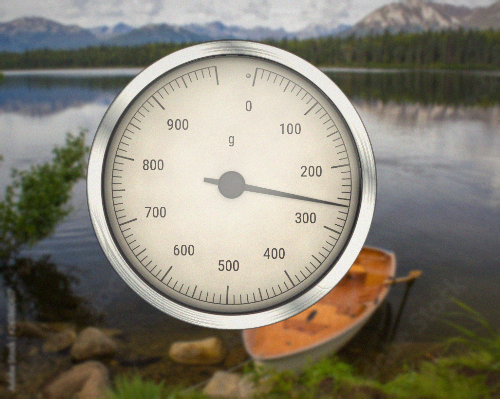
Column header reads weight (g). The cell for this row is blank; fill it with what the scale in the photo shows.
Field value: 260 g
